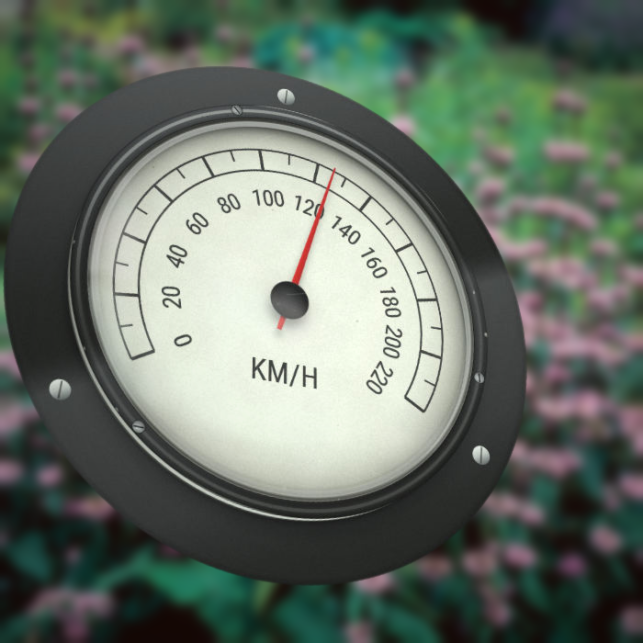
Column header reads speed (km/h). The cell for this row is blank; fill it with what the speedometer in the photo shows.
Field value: 125 km/h
